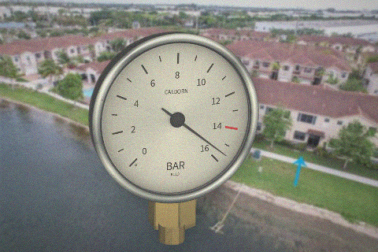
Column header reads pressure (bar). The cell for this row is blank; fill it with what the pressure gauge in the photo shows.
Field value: 15.5 bar
